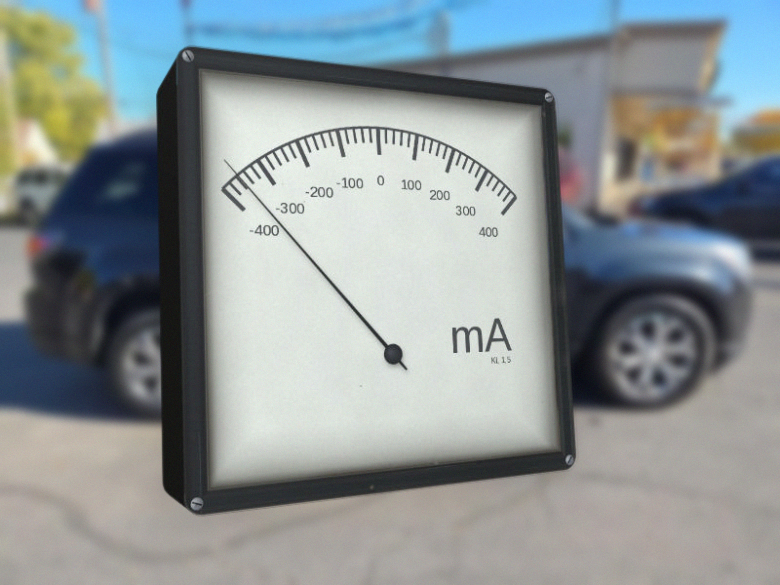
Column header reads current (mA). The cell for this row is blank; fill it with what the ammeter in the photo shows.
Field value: -360 mA
